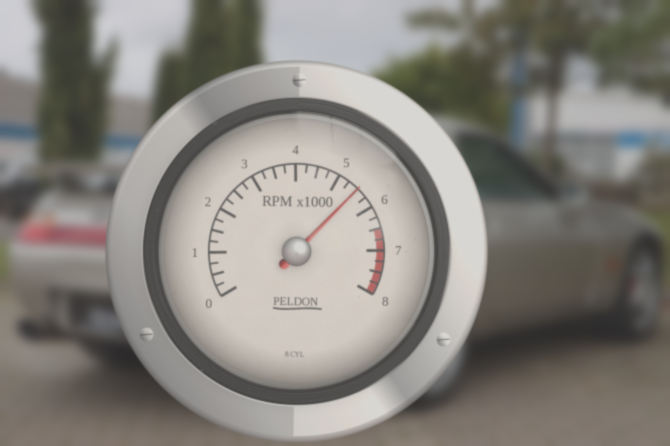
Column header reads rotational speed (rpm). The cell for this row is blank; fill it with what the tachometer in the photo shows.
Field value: 5500 rpm
